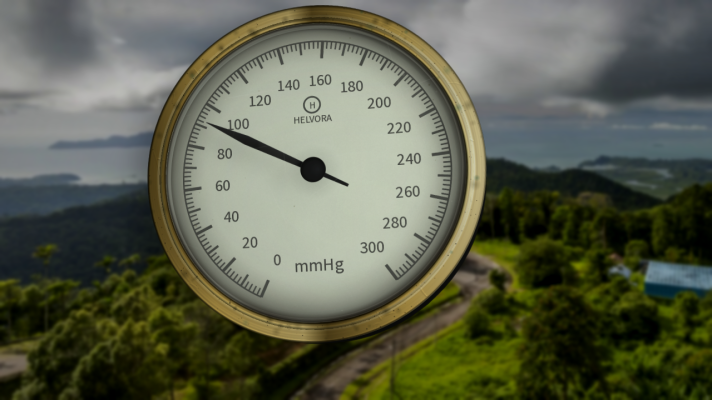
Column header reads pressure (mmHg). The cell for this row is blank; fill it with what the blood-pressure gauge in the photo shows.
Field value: 92 mmHg
